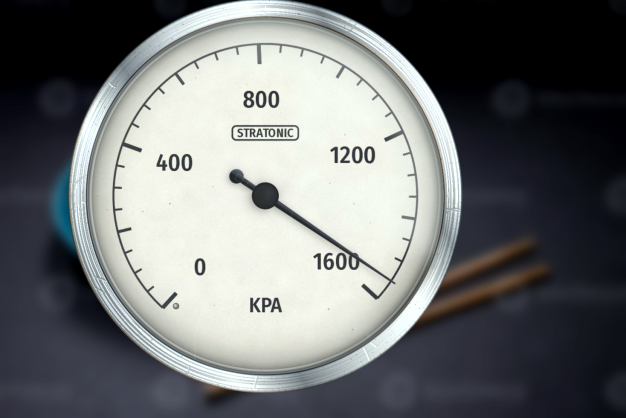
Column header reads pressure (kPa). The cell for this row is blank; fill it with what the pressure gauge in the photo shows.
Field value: 1550 kPa
